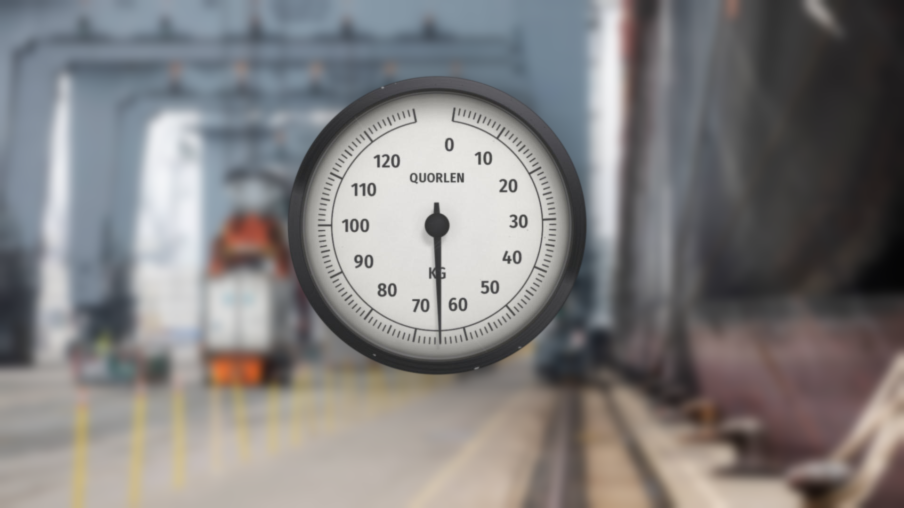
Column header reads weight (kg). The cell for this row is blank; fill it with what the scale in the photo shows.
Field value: 65 kg
